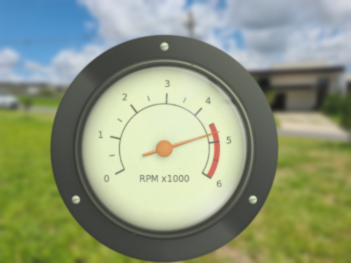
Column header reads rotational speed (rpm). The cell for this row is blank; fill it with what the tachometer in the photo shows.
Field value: 4750 rpm
